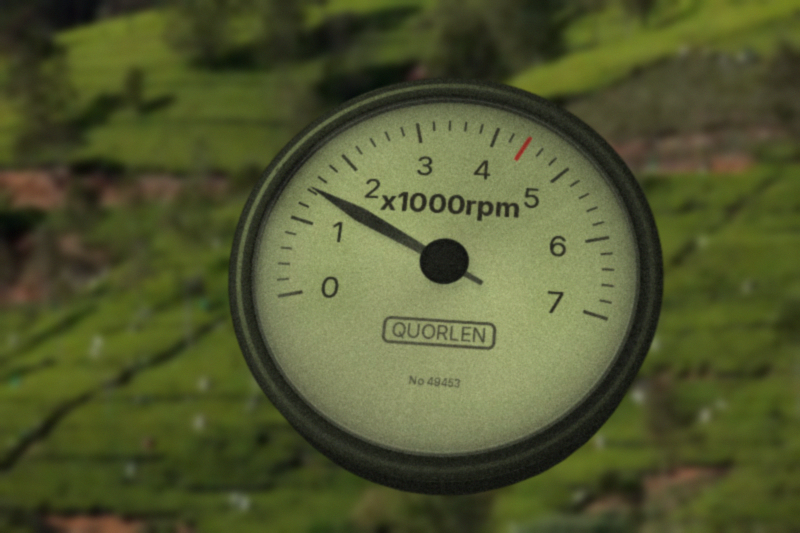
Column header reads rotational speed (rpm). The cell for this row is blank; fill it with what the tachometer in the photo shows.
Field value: 1400 rpm
